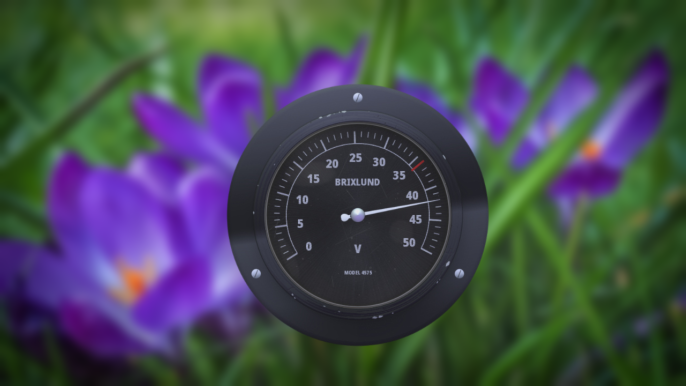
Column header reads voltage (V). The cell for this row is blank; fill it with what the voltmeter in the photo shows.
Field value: 42 V
